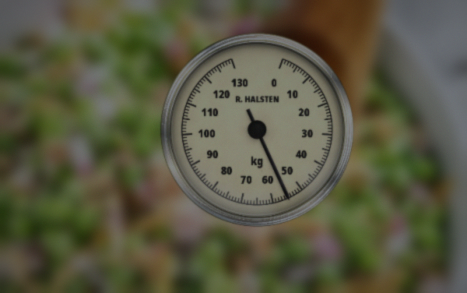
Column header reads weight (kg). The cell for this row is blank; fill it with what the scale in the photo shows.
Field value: 55 kg
